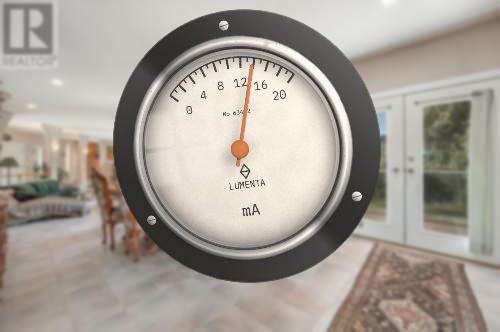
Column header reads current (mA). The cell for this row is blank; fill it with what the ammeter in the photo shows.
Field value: 14 mA
